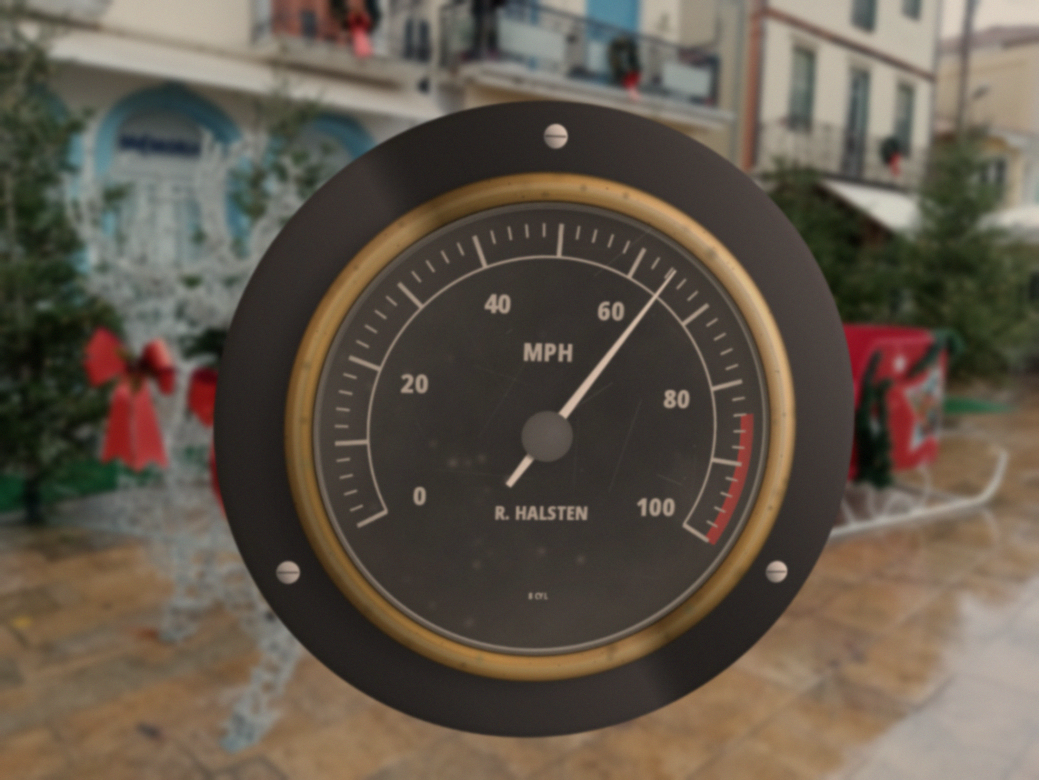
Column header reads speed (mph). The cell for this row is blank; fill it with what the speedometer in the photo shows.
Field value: 64 mph
